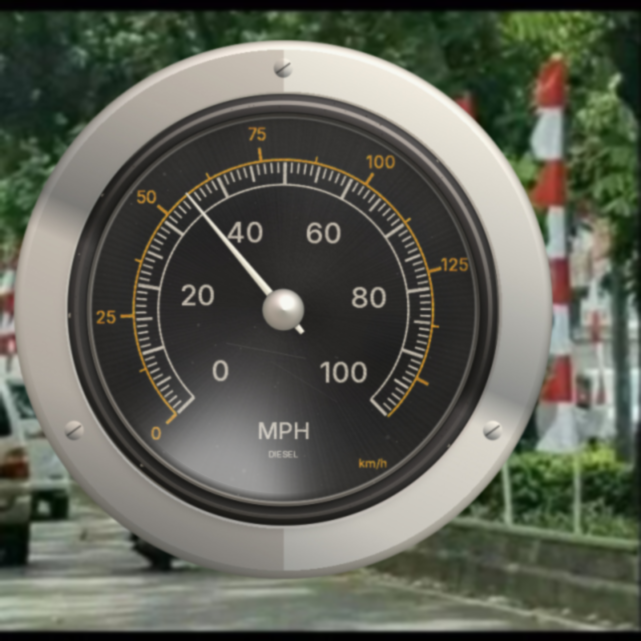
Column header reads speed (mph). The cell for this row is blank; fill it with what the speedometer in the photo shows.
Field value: 35 mph
